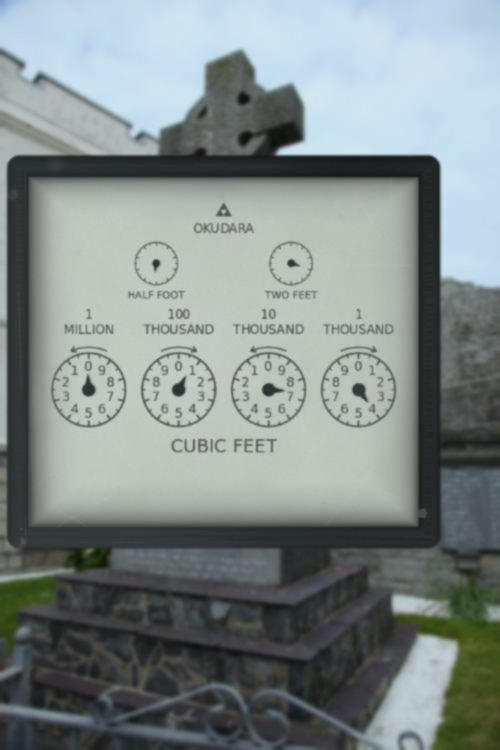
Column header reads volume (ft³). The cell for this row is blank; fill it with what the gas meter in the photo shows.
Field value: 7400 ft³
